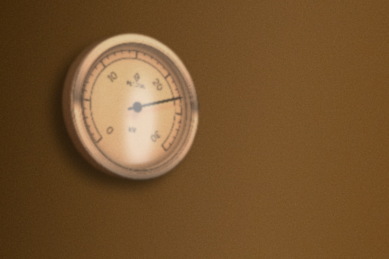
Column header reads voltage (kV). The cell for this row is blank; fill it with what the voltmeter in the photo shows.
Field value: 23 kV
